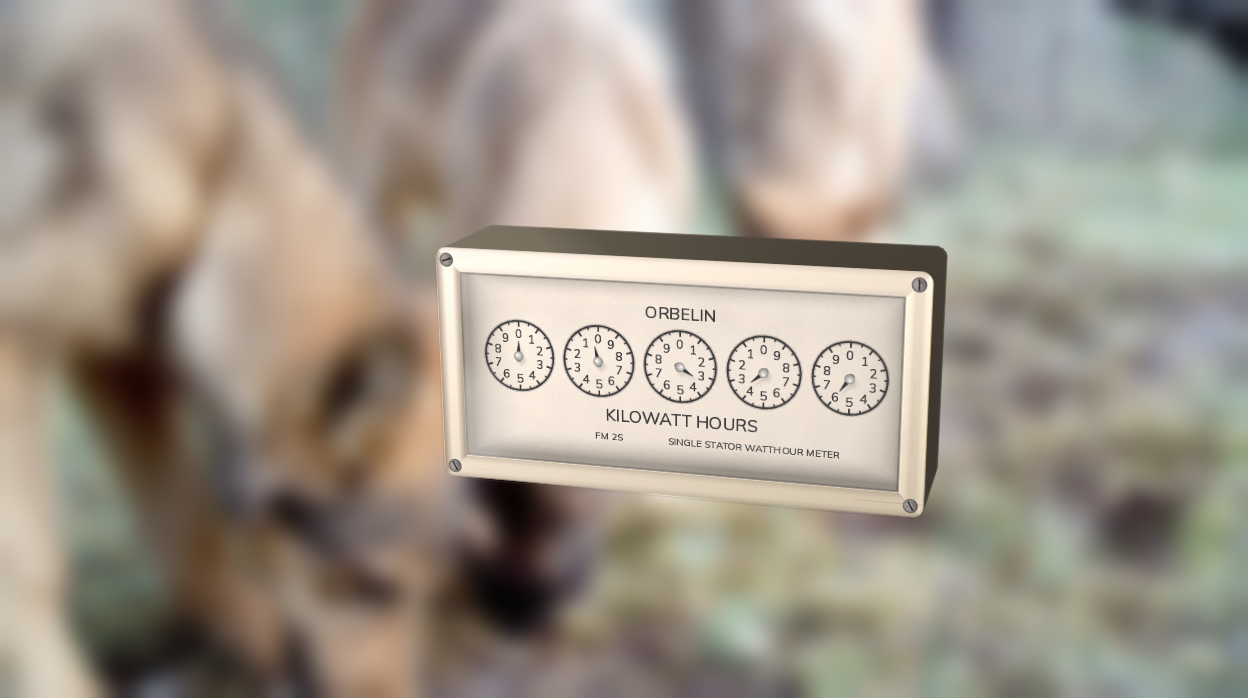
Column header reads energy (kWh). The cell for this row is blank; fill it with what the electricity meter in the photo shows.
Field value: 336 kWh
